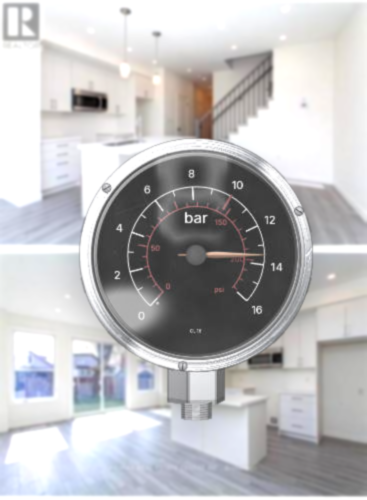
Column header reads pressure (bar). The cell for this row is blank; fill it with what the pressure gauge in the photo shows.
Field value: 13.5 bar
